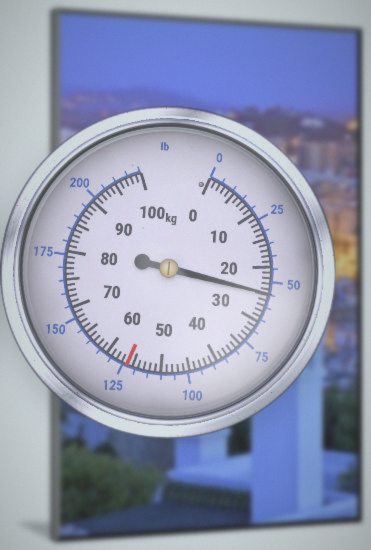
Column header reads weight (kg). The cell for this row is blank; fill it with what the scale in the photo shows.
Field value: 25 kg
